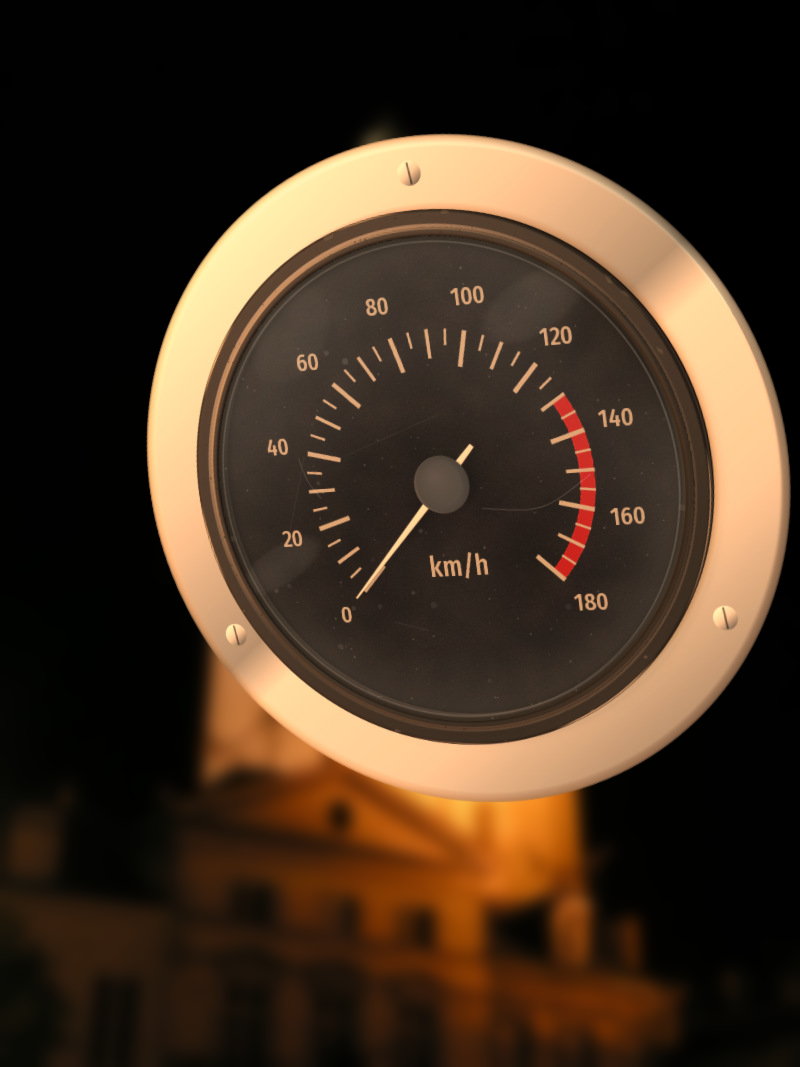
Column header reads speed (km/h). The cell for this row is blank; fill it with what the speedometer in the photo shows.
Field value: 0 km/h
